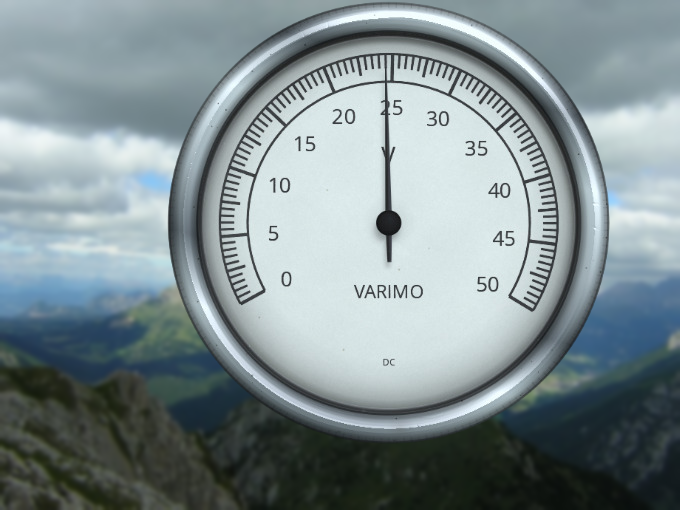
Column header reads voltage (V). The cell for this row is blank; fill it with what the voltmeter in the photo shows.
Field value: 24.5 V
